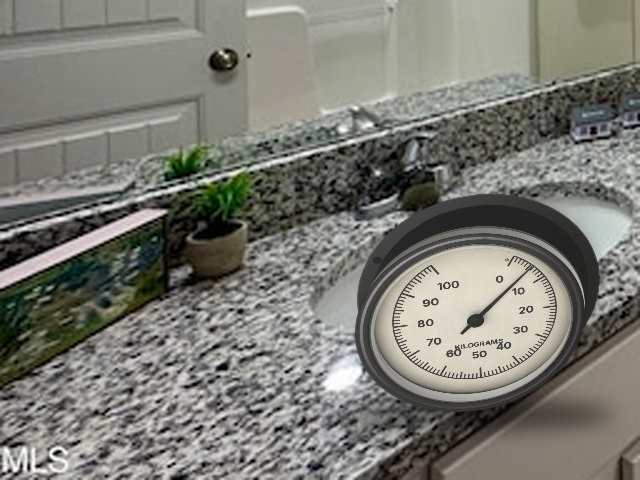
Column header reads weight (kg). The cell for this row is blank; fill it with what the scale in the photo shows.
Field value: 5 kg
